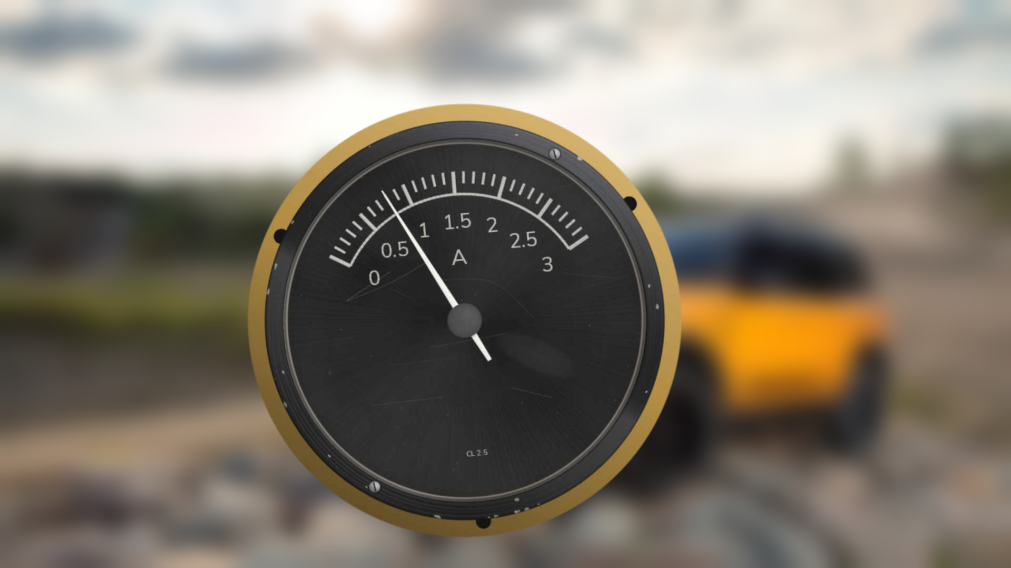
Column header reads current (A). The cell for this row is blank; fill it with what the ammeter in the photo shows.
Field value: 0.8 A
